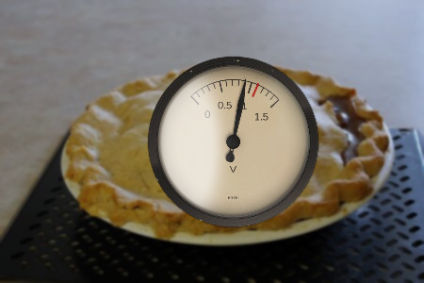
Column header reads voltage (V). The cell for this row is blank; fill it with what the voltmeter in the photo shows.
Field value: 0.9 V
